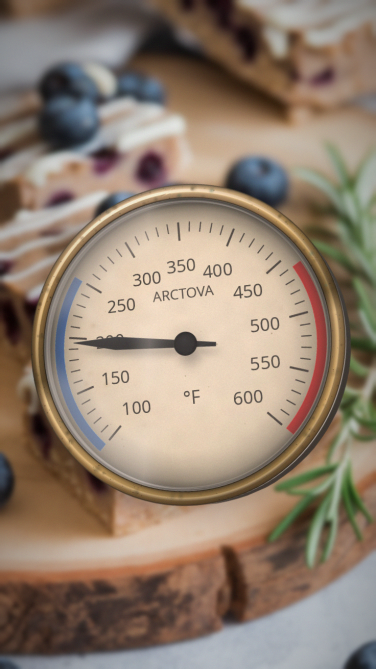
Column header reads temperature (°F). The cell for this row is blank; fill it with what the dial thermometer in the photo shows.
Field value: 195 °F
